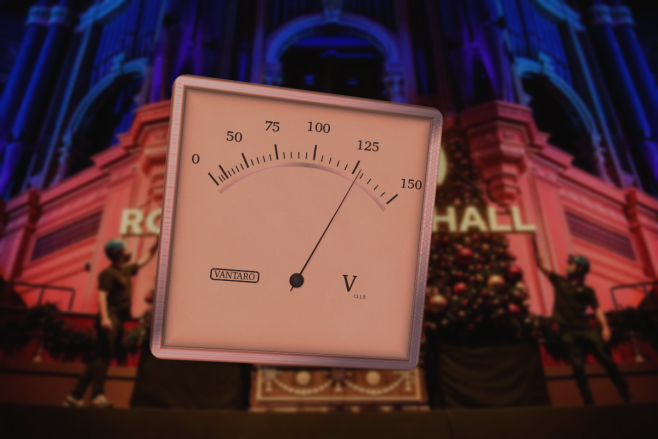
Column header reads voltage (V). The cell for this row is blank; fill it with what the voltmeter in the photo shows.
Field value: 127.5 V
